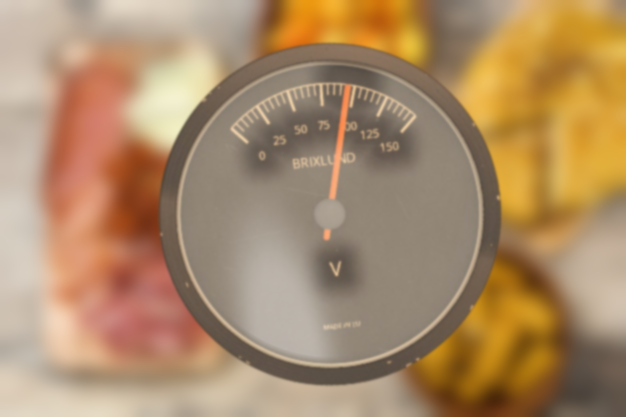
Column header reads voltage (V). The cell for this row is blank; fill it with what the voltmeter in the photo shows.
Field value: 95 V
